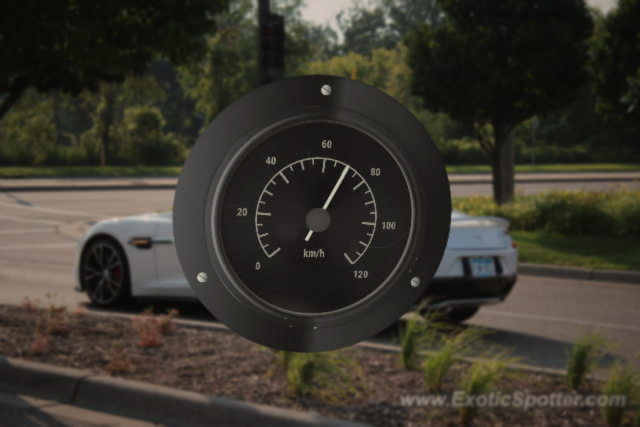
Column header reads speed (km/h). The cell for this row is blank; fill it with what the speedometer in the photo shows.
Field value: 70 km/h
